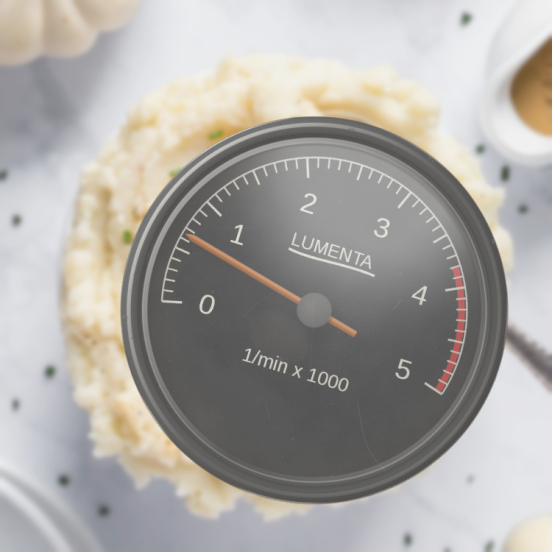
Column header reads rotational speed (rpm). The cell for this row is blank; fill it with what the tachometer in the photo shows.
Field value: 650 rpm
